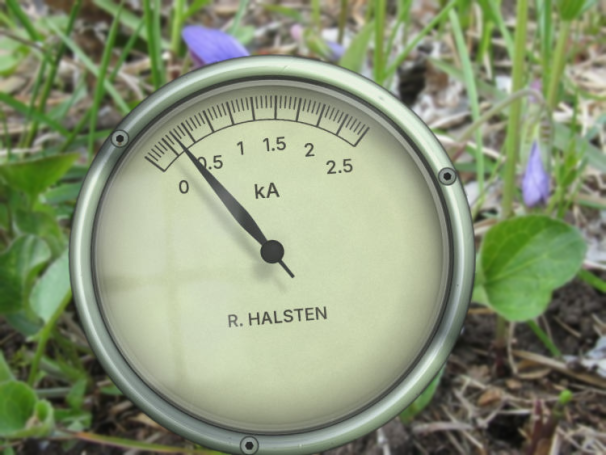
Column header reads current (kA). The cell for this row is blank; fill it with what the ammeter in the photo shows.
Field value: 0.35 kA
